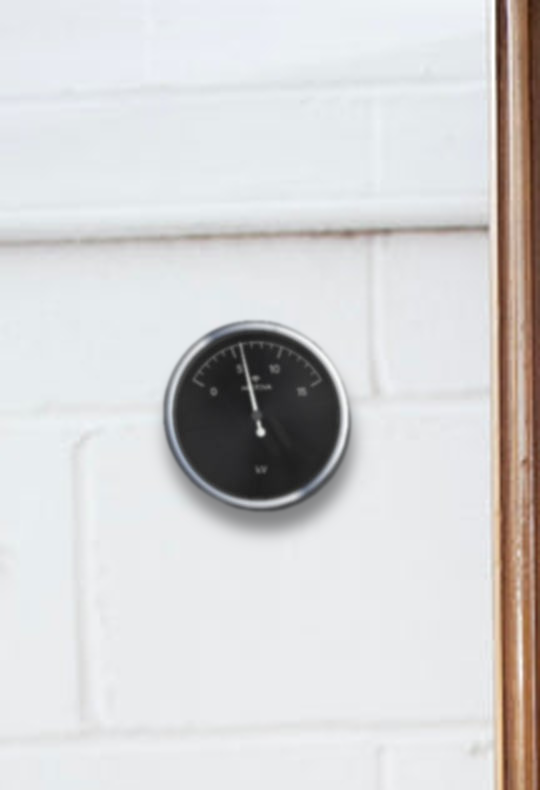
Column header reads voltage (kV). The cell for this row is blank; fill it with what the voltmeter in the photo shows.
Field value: 6 kV
